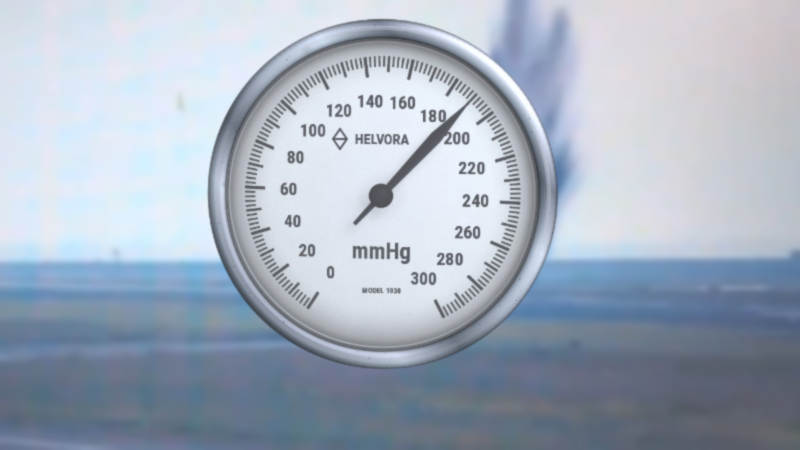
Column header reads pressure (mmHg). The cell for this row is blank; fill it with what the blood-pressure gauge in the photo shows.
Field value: 190 mmHg
